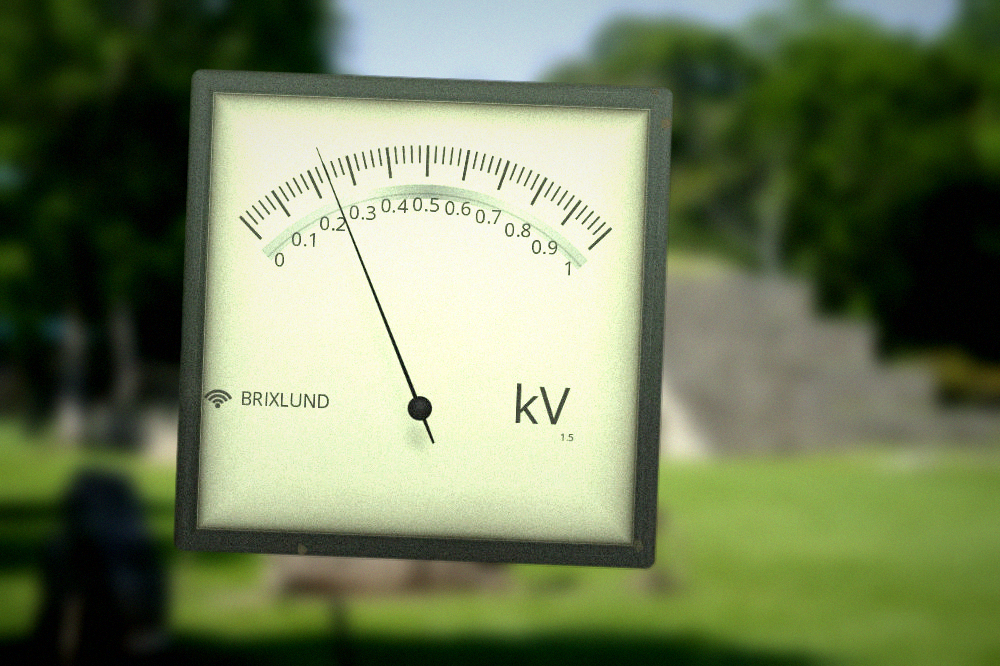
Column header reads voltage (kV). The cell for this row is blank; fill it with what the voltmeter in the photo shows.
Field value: 0.24 kV
